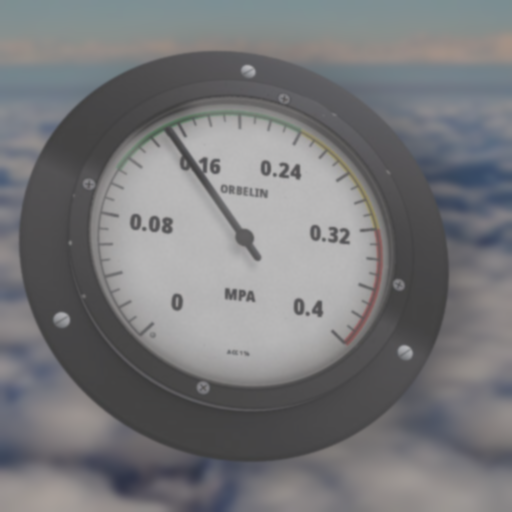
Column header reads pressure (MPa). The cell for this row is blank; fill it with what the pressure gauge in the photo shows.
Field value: 0.15 MPa
